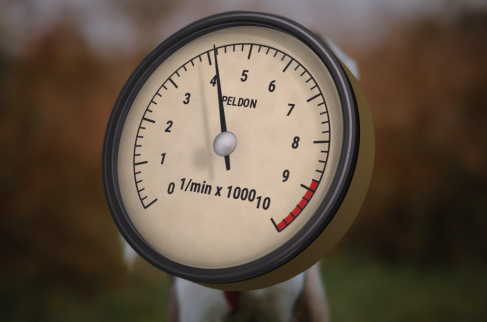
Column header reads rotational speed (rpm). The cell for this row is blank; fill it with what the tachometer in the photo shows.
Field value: 4200 rpm
